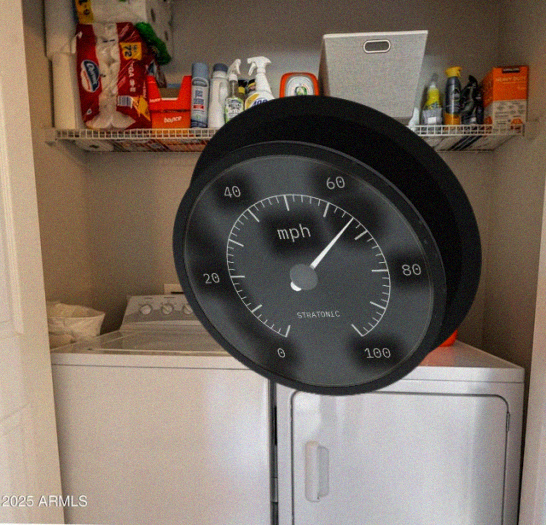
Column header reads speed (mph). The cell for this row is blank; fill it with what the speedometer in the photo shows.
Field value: 66 mph
